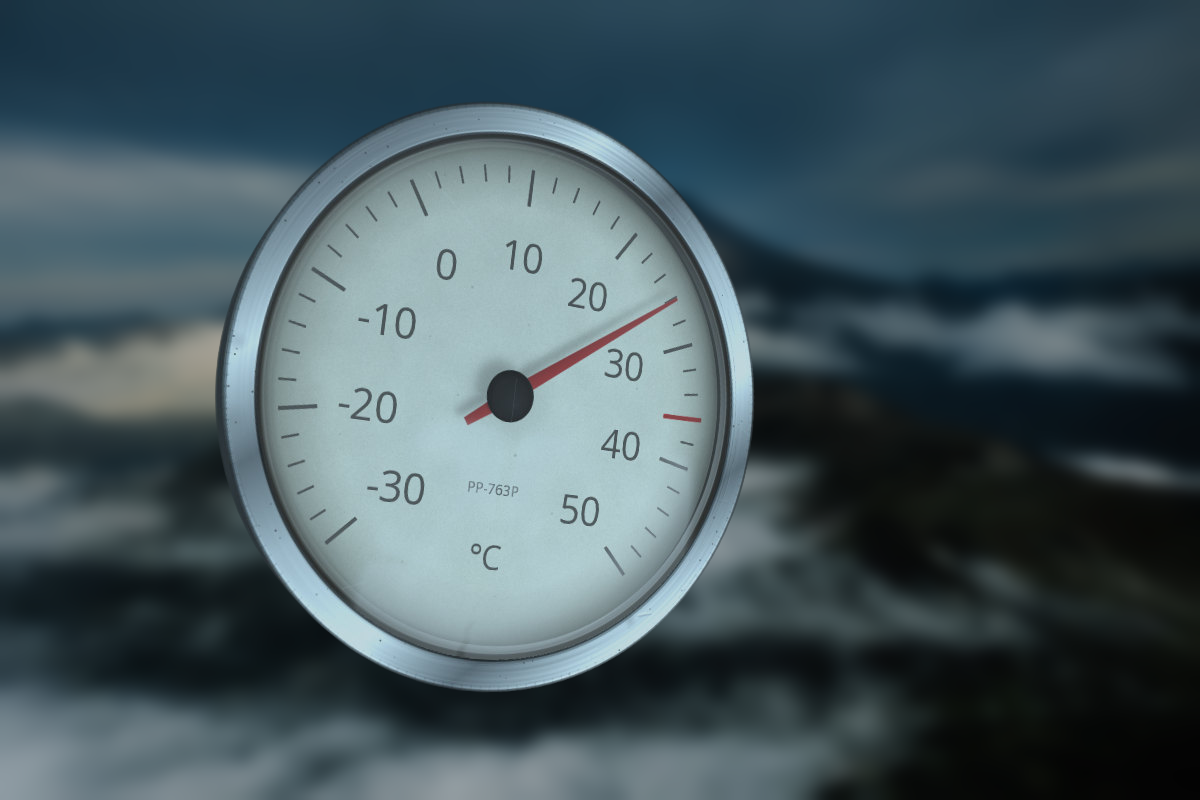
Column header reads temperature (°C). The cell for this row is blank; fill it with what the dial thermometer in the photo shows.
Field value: 26 °C
